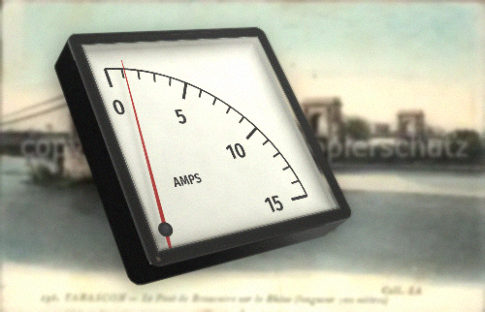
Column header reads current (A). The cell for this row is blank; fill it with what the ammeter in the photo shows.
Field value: 1 A
